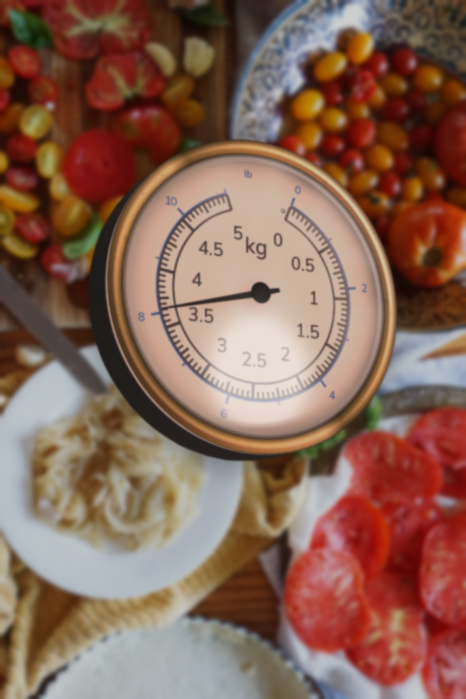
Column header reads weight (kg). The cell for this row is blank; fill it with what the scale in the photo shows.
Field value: 3.65 kg
